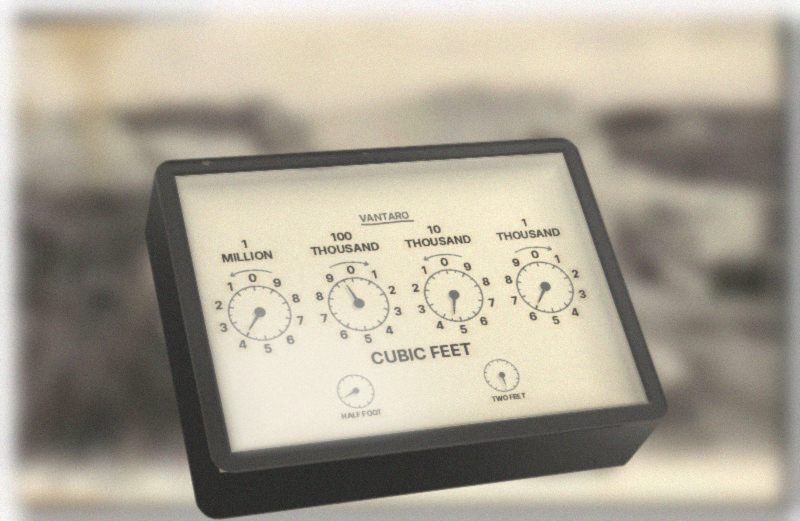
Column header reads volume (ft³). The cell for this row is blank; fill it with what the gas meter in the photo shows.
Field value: 394600 ft³
